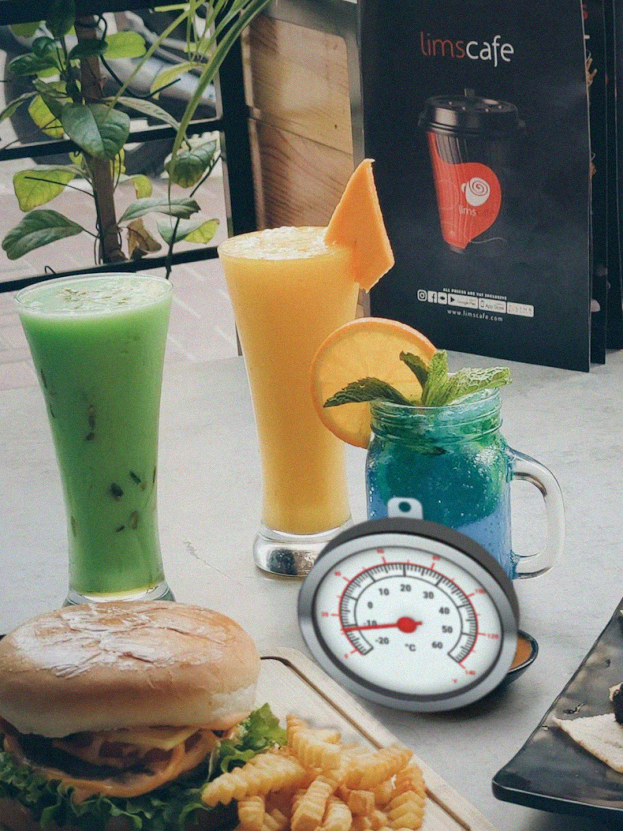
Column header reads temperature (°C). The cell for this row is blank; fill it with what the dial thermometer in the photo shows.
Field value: -10 °C
